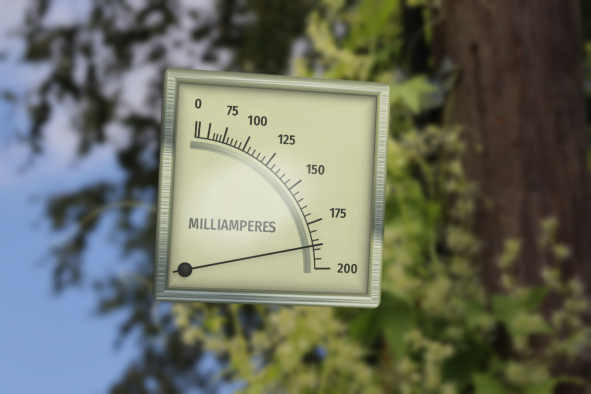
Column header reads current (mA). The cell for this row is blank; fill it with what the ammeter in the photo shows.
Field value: 187.5 mA
